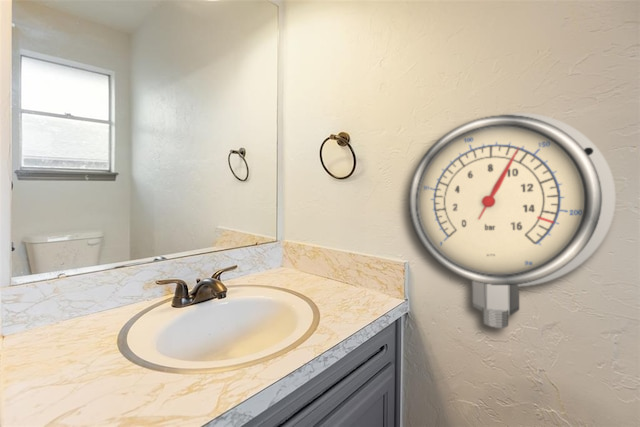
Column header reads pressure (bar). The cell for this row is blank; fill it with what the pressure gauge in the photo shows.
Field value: 9.5 bar
